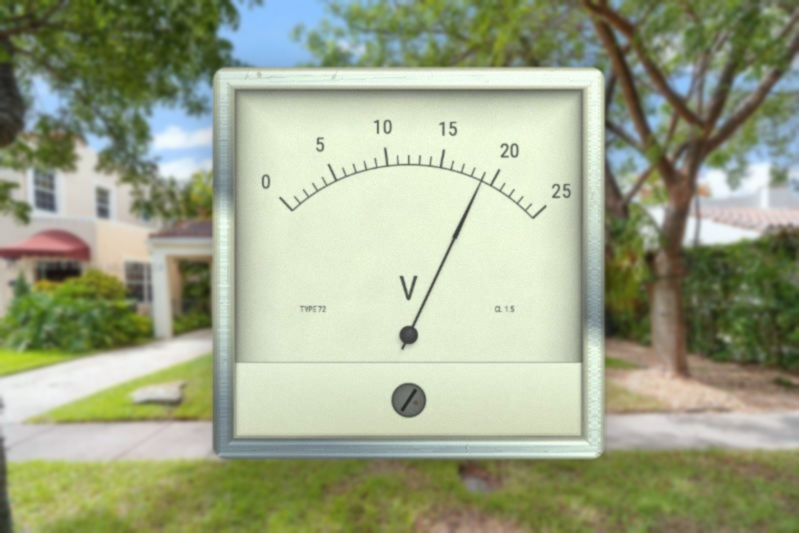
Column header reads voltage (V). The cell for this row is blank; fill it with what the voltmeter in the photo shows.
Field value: 19 V
